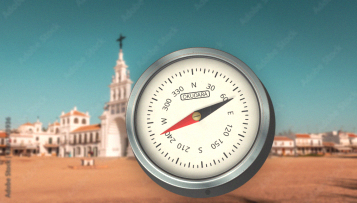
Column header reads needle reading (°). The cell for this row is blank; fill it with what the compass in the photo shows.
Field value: 250 °
